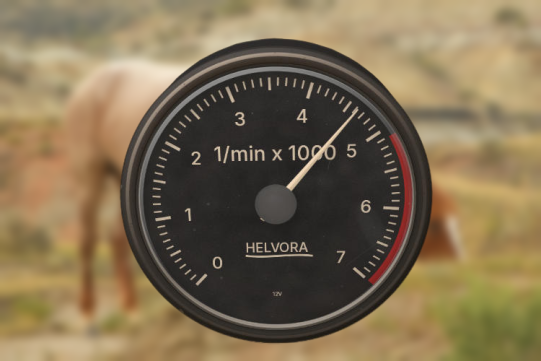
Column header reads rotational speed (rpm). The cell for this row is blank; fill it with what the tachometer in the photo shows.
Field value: 4600 rpm
